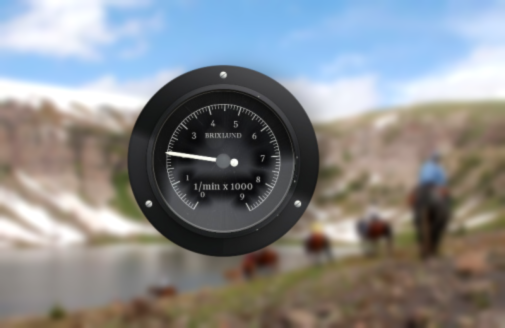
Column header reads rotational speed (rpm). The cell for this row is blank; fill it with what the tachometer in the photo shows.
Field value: 2000 rpm
